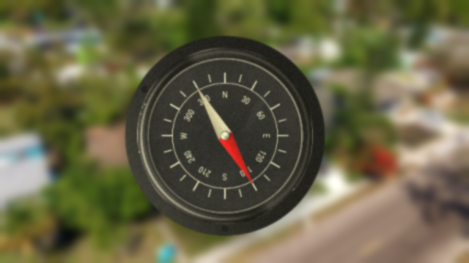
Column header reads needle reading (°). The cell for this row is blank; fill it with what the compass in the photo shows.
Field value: 150 °
